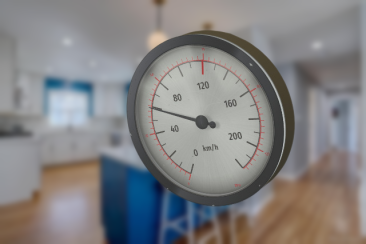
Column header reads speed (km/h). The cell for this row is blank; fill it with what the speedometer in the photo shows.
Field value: 60 km/h
